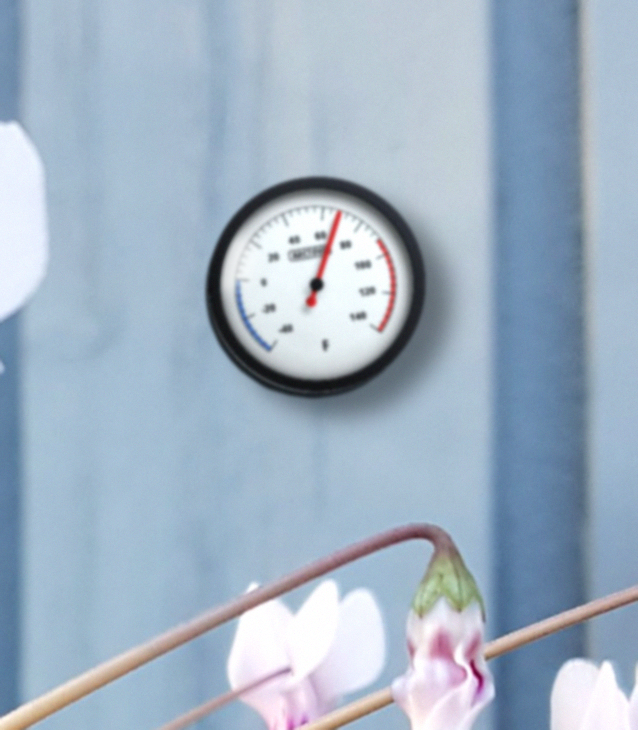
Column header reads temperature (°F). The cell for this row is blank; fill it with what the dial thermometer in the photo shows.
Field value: 68 °F
